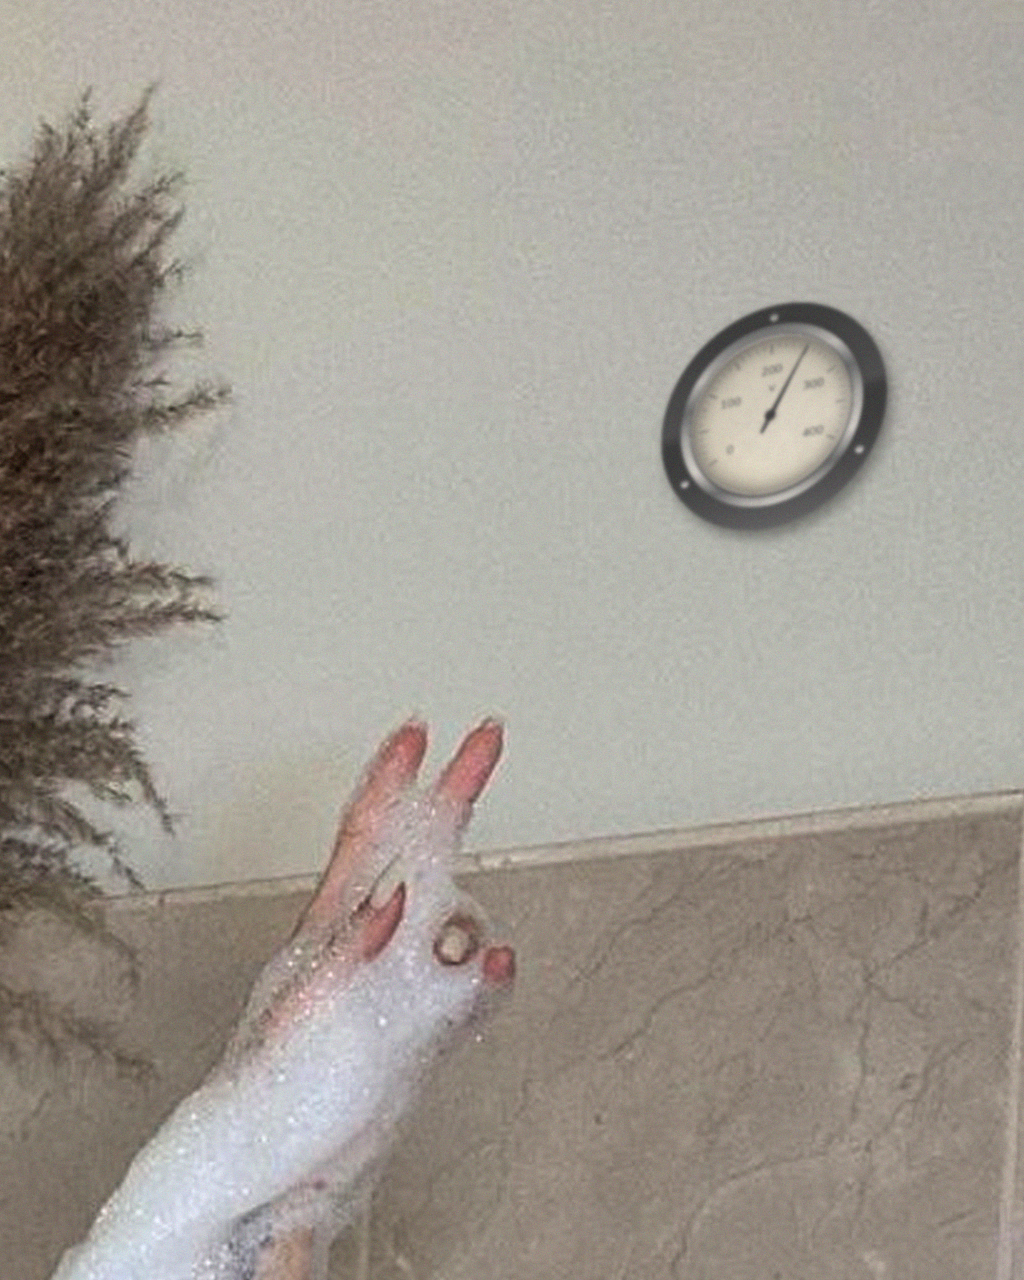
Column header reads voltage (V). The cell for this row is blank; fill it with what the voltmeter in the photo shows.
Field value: 250 V
